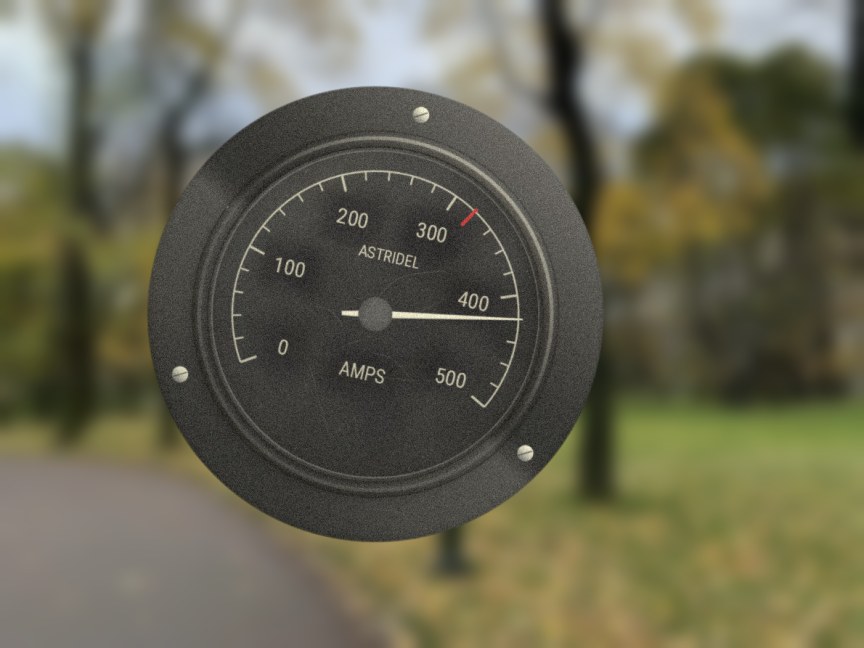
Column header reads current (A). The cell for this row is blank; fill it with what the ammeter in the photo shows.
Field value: 420 A
